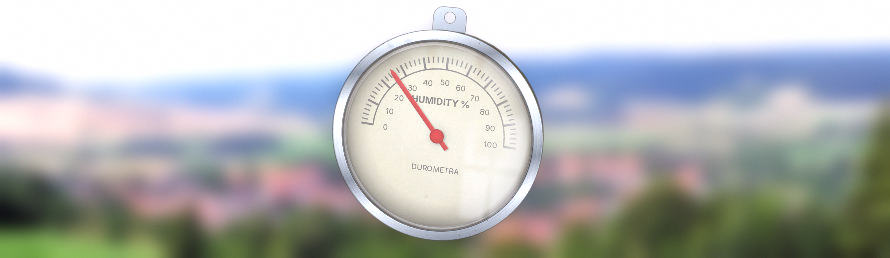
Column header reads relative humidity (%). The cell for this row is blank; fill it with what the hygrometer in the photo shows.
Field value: 26 %
